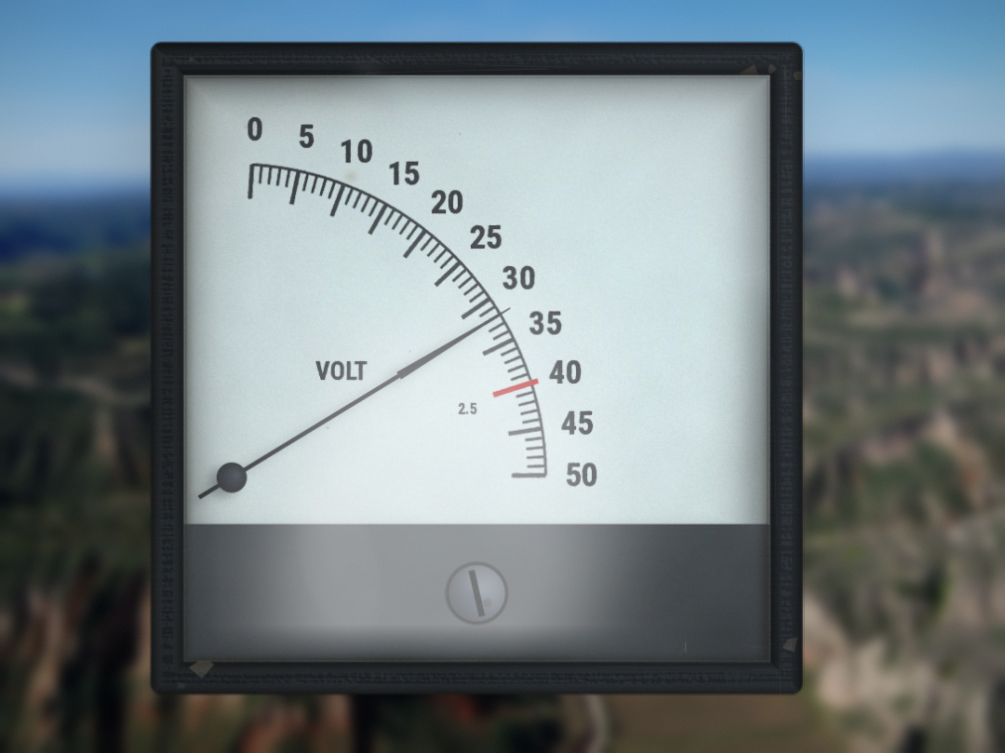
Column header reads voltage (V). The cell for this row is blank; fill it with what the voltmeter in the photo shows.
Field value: 32 V
